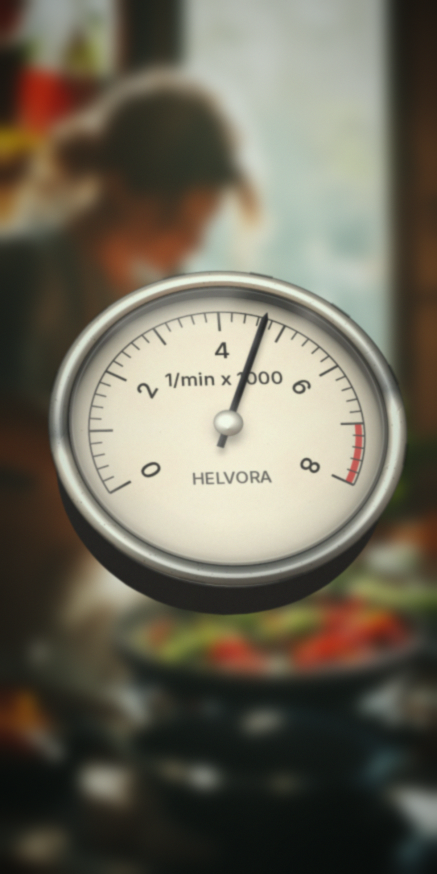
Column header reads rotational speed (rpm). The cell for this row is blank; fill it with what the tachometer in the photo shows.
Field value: 4700 rpm
